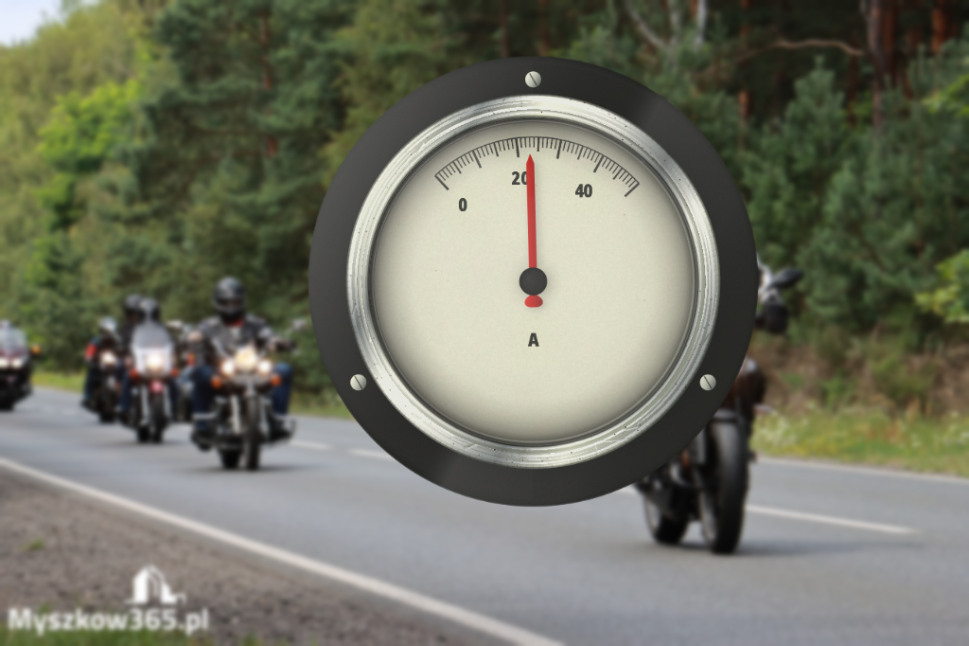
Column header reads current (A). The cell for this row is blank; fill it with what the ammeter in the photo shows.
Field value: 23 A
